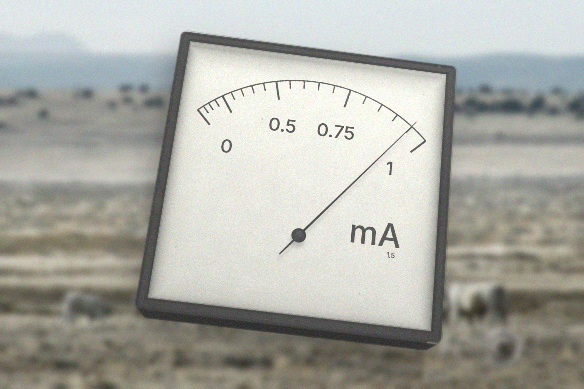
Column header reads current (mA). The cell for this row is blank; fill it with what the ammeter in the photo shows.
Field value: 0.95 mA
